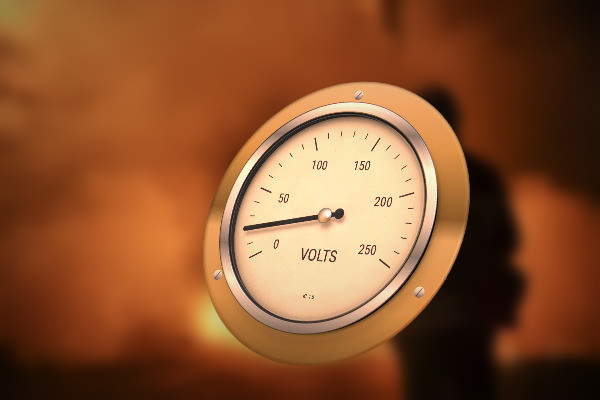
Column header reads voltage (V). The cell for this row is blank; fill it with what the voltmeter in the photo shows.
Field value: 20 V
